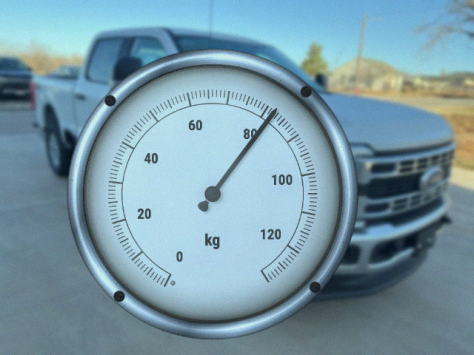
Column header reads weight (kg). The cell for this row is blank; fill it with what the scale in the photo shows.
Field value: 82 kg
